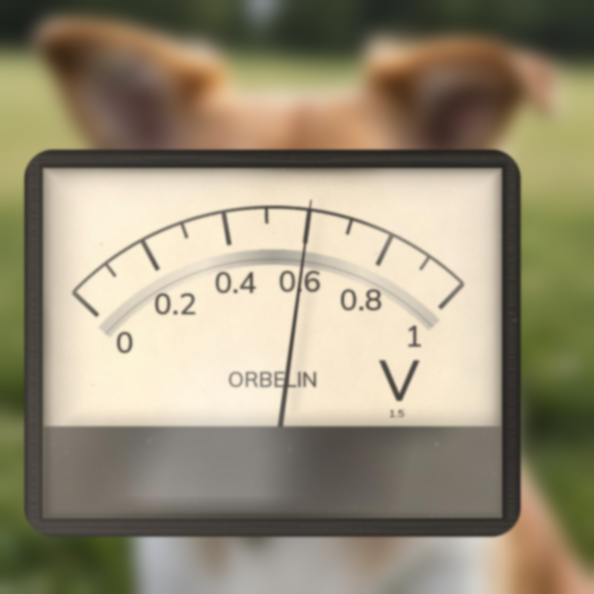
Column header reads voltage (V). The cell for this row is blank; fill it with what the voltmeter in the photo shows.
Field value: 0.6 V
